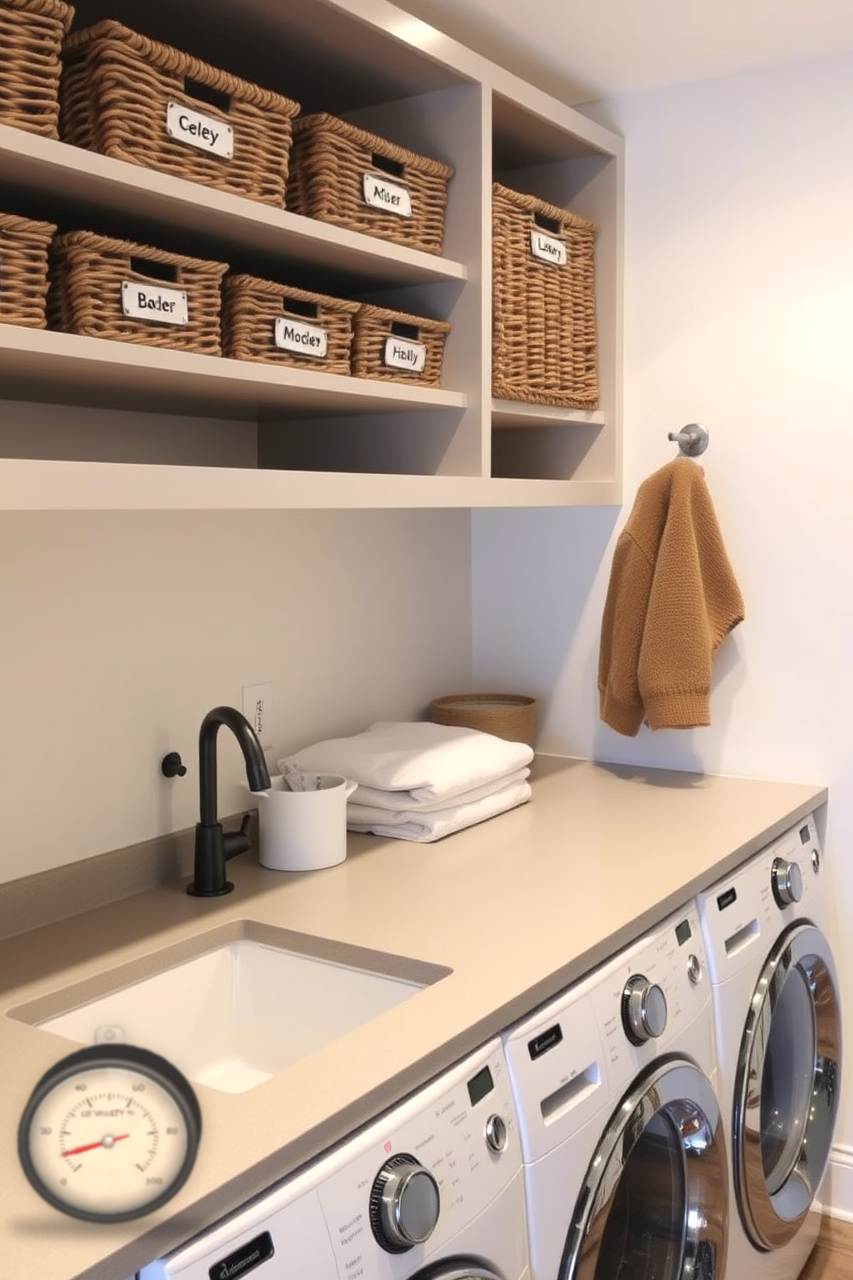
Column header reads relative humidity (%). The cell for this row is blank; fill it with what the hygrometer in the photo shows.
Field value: 10 %
